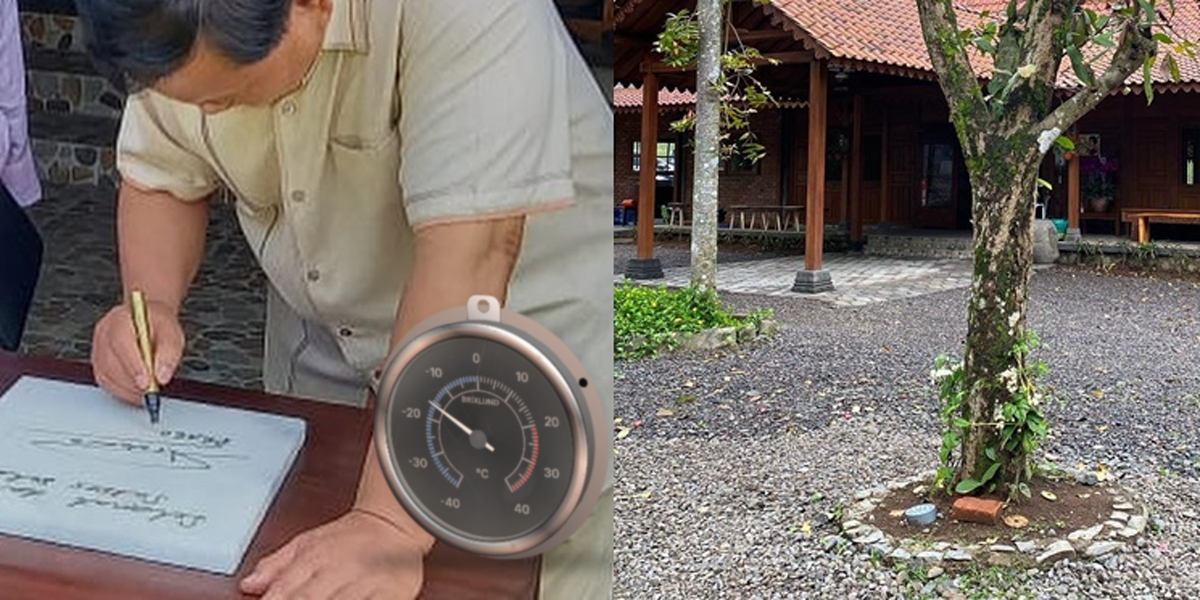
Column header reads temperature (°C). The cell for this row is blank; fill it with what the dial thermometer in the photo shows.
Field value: -15 °C
